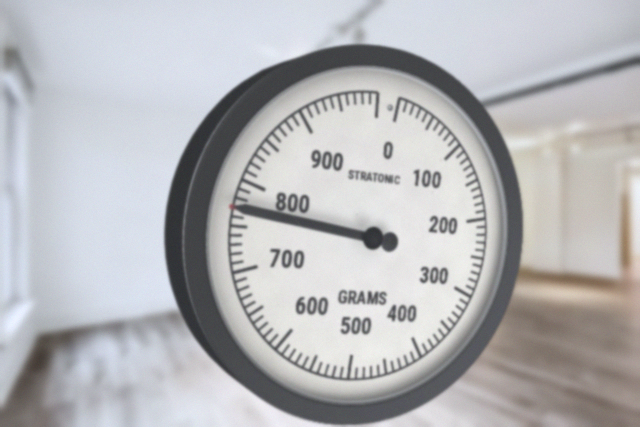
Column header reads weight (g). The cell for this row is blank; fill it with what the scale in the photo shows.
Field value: 770 g
